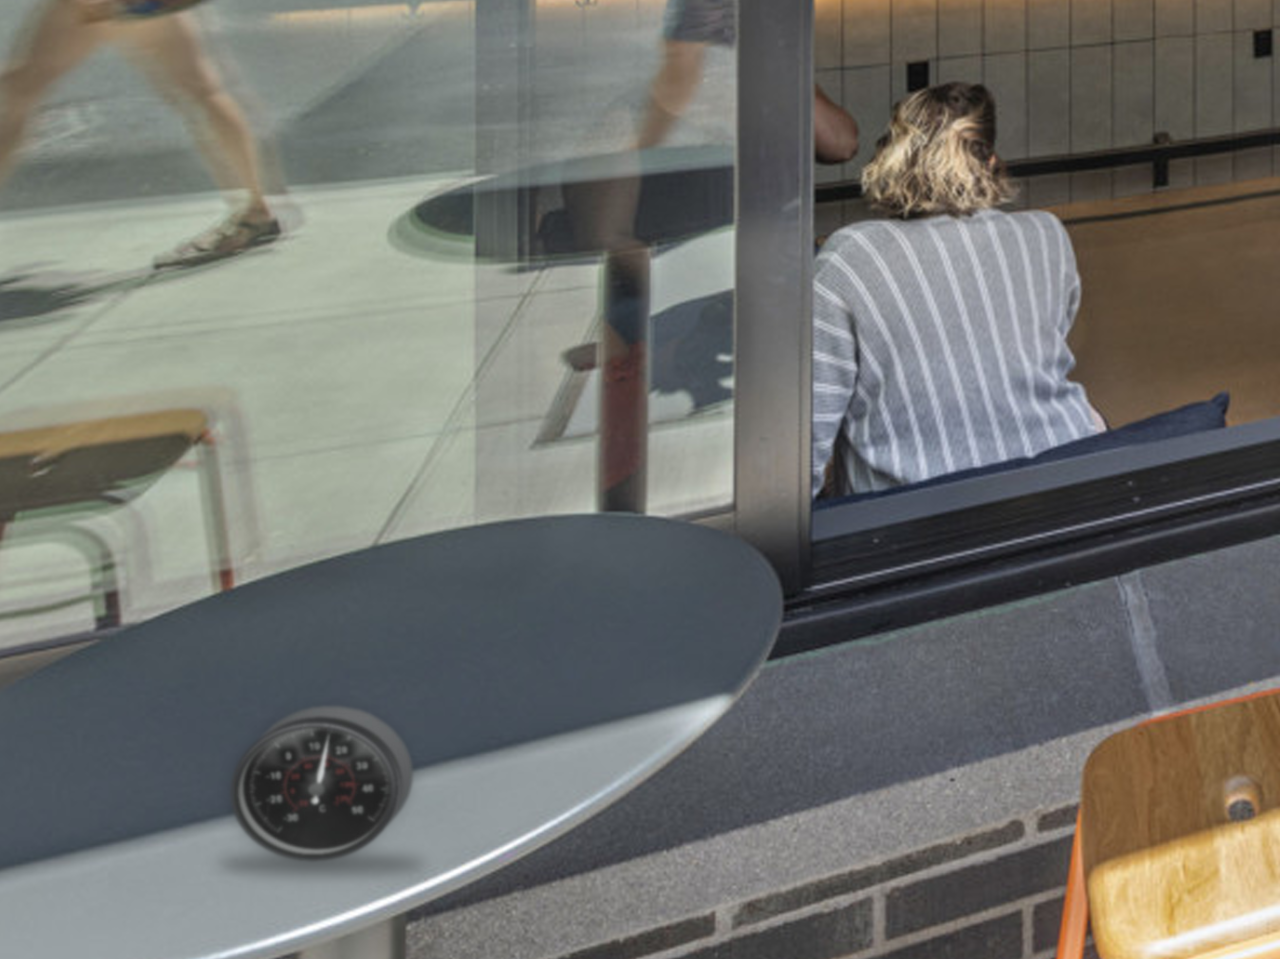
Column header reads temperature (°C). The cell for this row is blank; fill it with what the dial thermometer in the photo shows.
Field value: 15 °C
